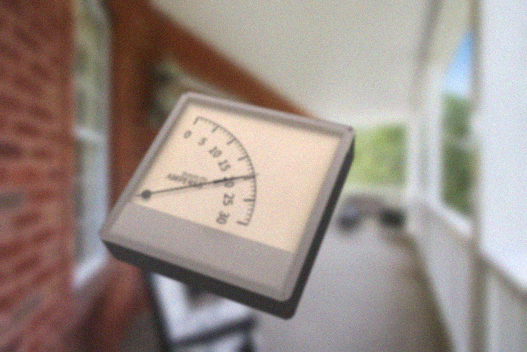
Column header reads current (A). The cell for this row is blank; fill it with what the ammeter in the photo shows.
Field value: 20 A
